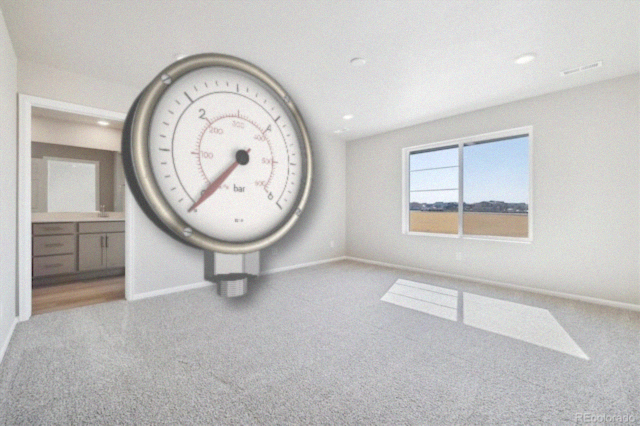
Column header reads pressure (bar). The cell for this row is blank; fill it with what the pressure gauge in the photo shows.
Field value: 0 bar
